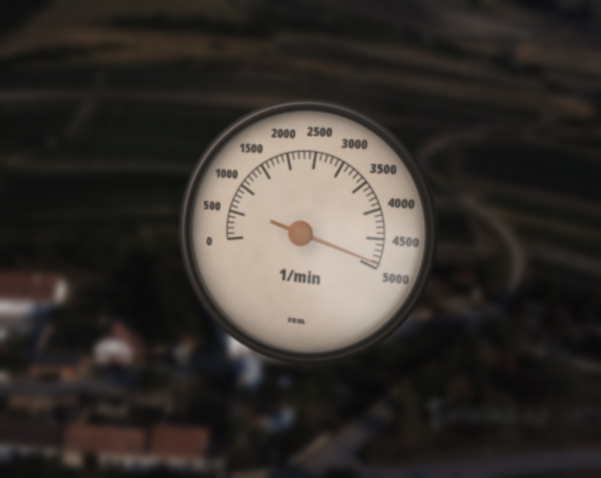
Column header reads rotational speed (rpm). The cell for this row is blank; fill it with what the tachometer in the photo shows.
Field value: 4900 rpm
